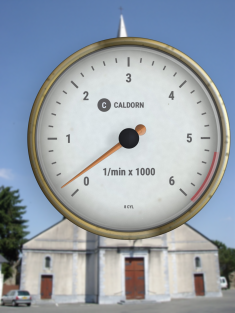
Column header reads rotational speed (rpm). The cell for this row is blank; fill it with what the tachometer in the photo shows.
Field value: 200 rpm
